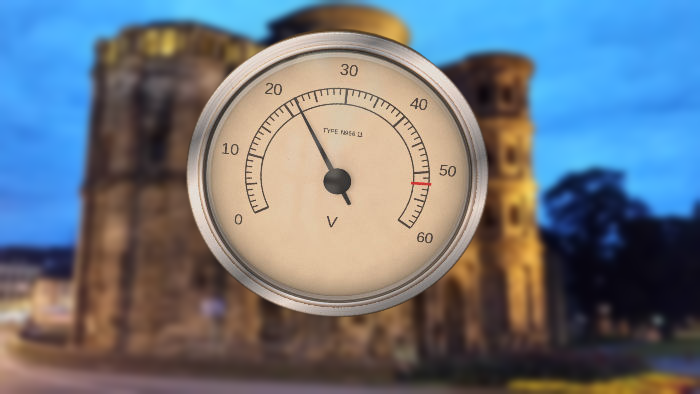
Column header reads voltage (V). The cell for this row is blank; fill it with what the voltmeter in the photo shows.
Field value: 22 V
